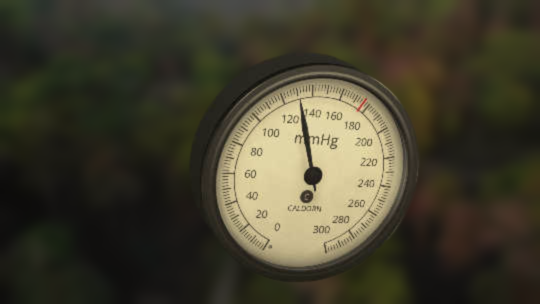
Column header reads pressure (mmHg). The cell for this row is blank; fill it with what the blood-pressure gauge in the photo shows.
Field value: 130 mmHg
